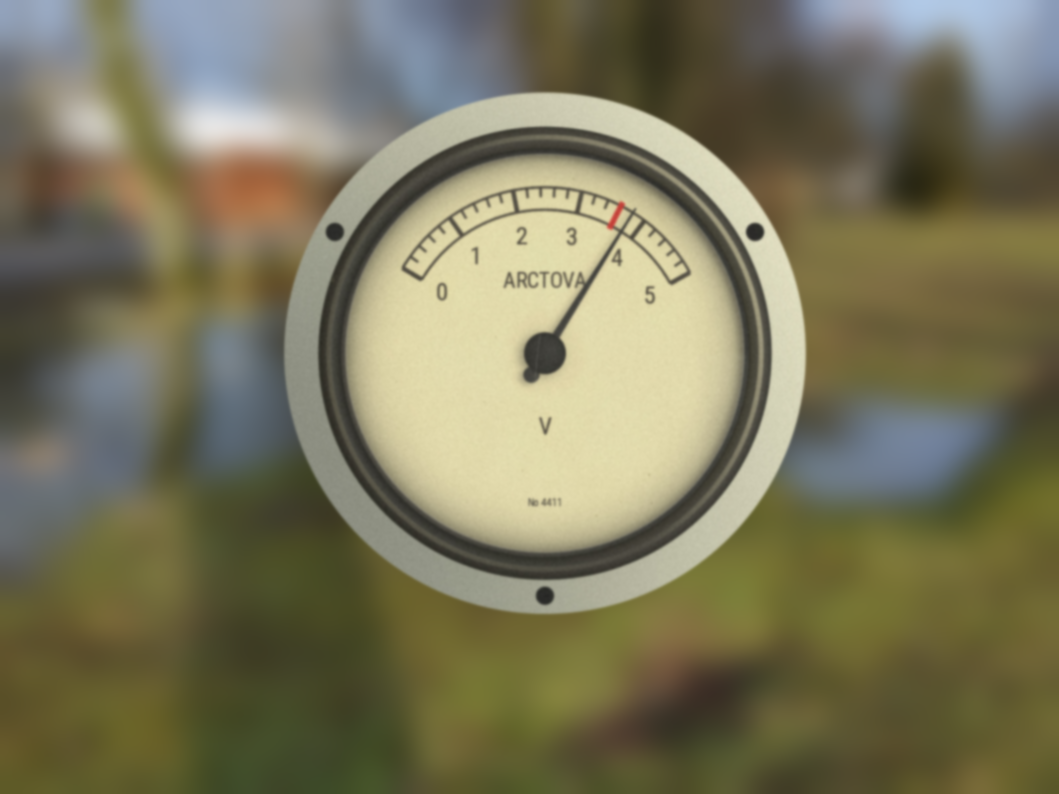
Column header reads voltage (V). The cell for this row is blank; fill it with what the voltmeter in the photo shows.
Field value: 3.8 V
